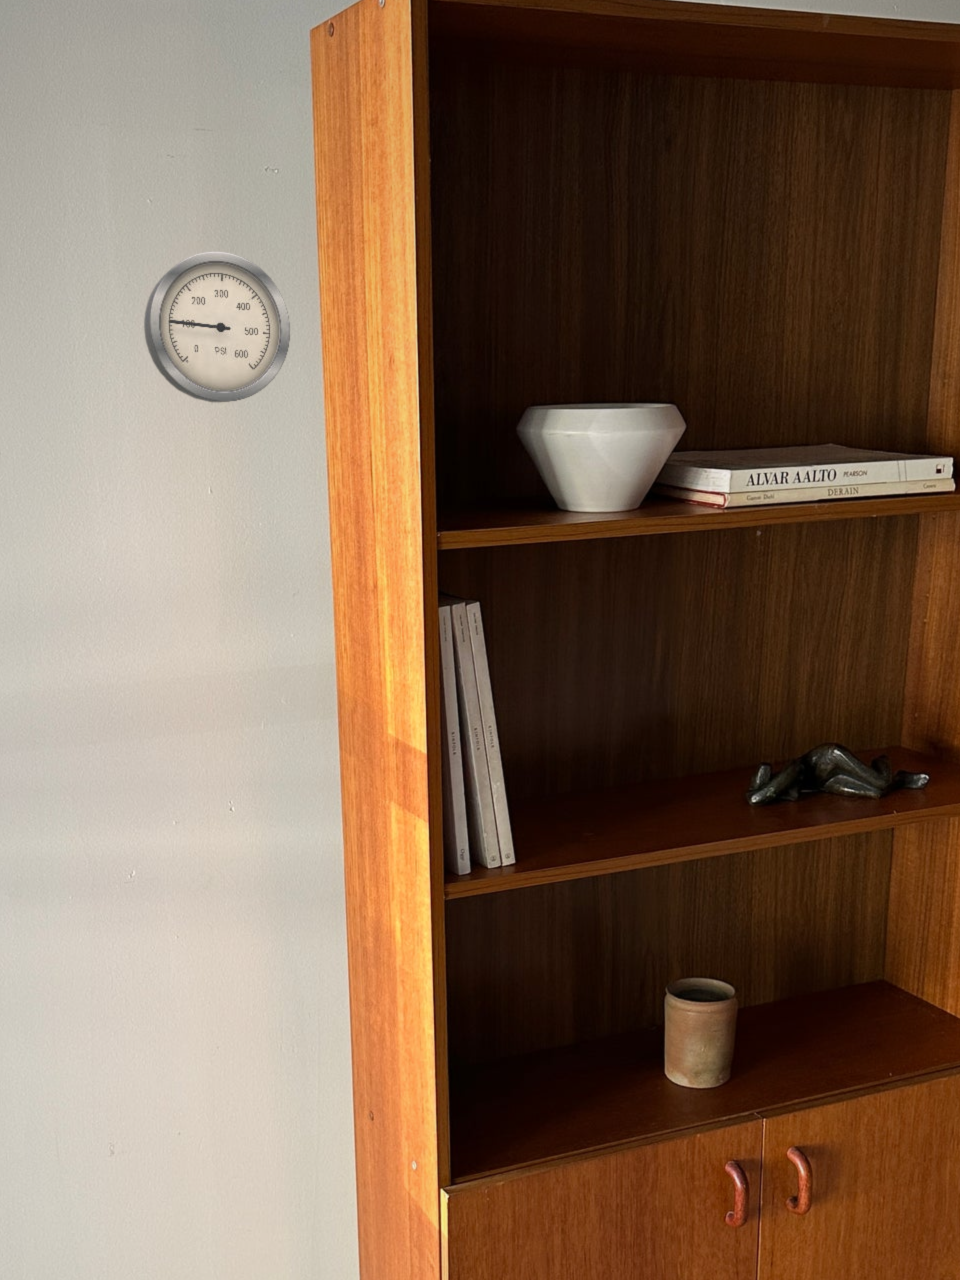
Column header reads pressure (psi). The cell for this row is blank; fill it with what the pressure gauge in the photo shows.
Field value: 100 psi
